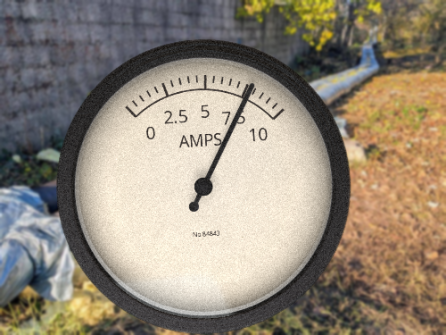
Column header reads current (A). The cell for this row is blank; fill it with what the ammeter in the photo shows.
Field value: 7.75 A
